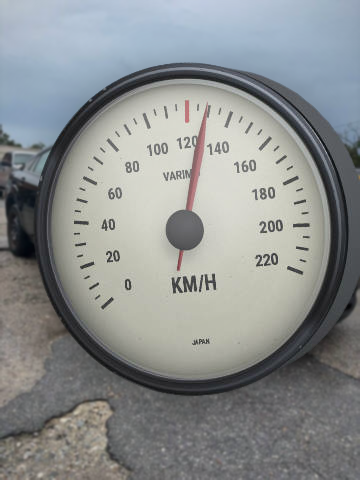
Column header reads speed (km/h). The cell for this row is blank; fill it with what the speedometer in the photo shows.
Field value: 130 km/h
